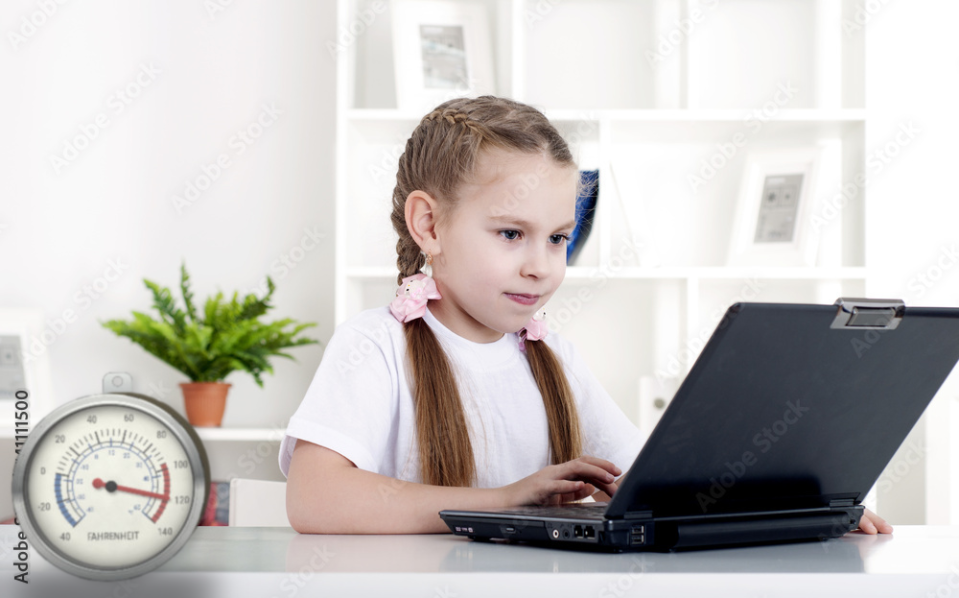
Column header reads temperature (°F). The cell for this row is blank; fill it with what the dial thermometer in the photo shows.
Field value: 120 °F
